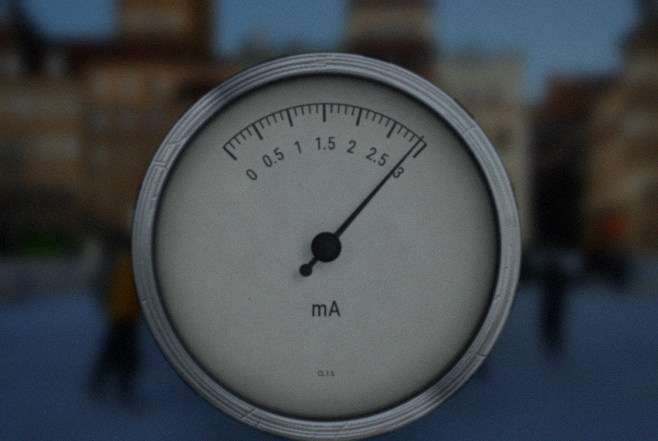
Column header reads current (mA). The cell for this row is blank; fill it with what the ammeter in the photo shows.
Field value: 2.9 mA
